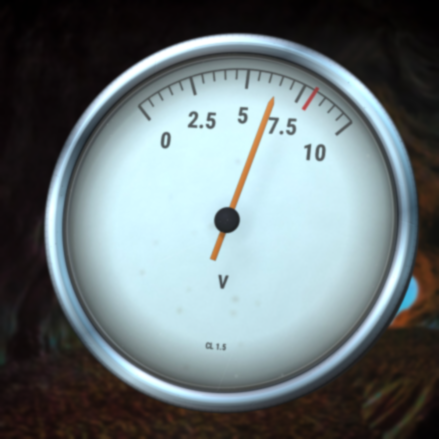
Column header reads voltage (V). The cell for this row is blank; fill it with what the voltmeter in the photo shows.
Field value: 6.5 V
